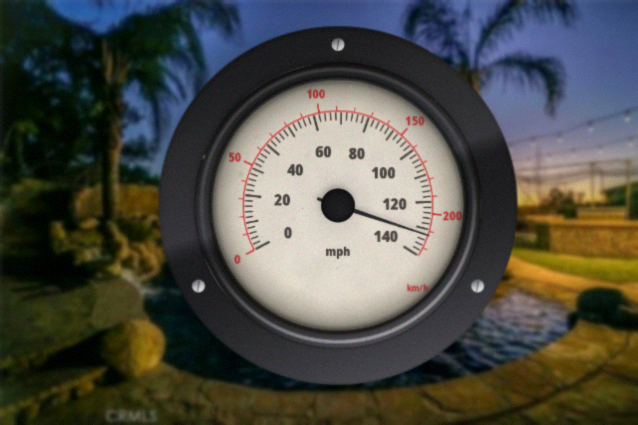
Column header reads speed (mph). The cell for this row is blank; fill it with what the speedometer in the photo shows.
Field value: 132 mph
